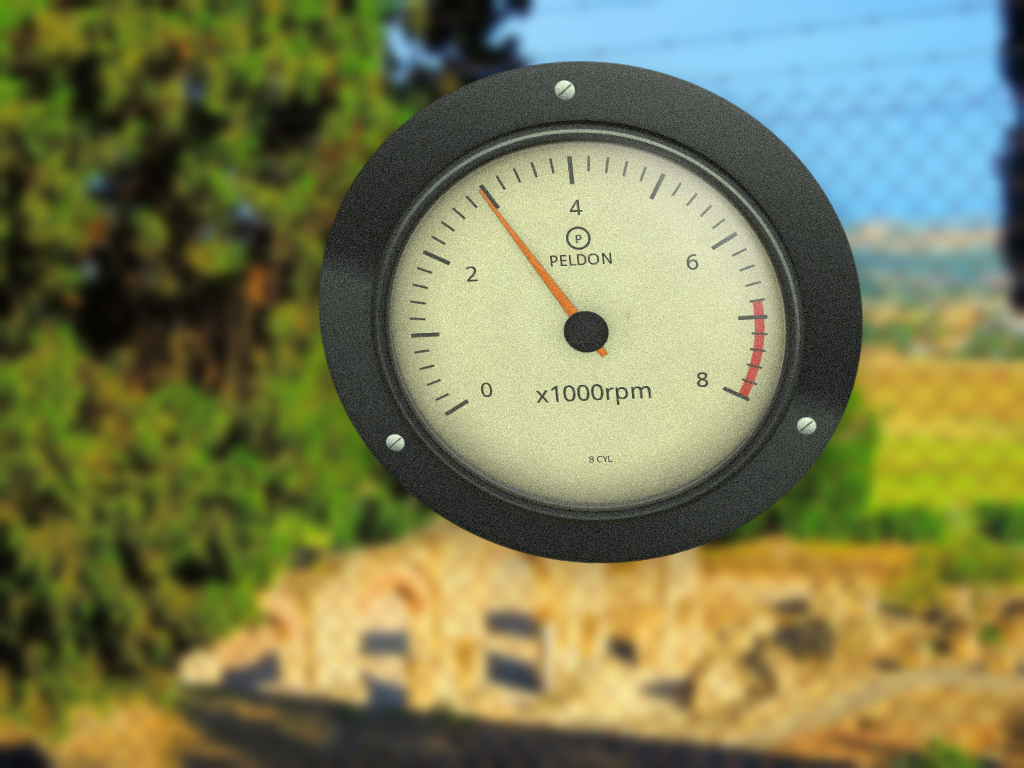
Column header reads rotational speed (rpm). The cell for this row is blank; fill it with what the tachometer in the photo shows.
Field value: 3000 rpm
